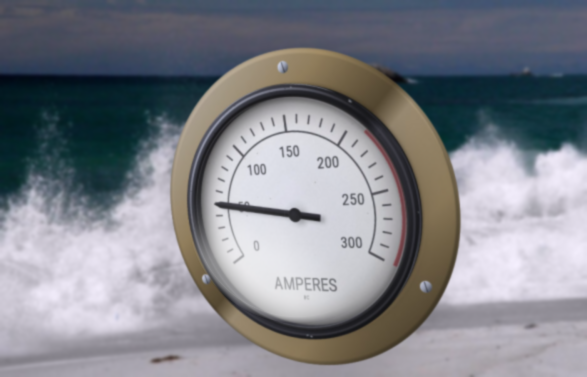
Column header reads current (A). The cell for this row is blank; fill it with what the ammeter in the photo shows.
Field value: 50 A
